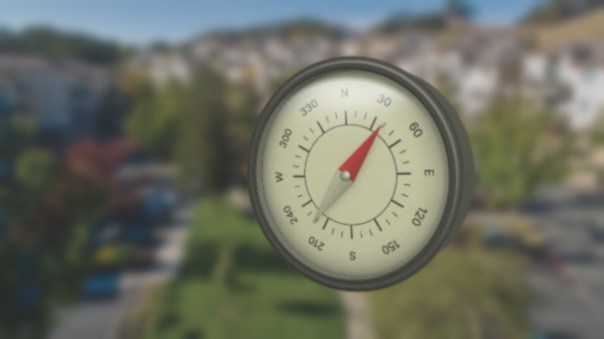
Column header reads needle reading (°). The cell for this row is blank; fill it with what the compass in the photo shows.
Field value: 40 °
